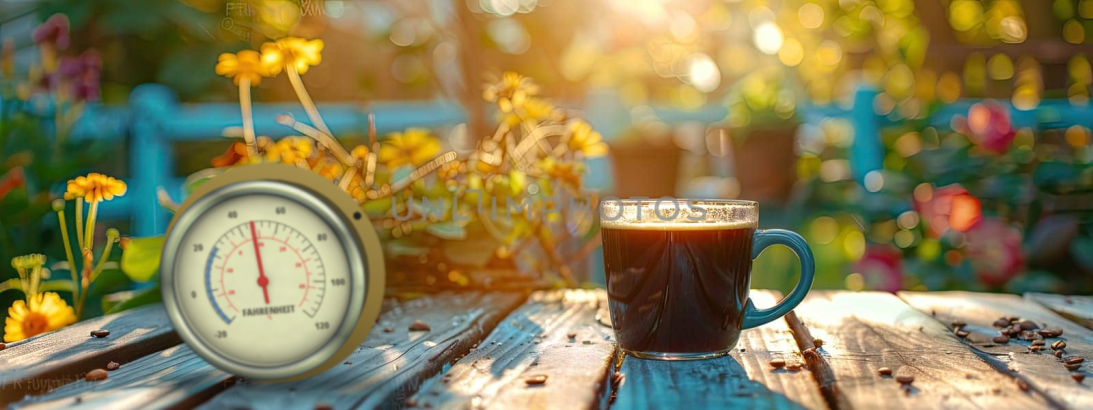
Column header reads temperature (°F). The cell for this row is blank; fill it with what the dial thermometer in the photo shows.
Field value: 48 °F
